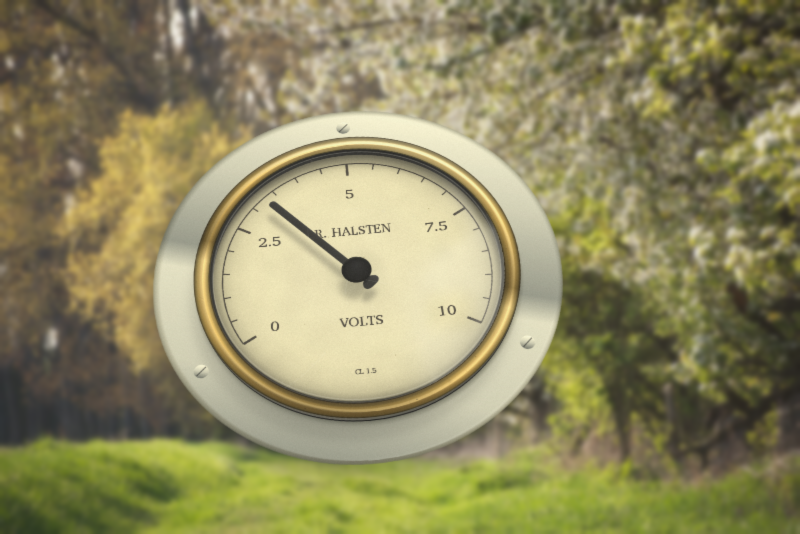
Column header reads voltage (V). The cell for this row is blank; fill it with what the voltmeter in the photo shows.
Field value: 3.25 V
